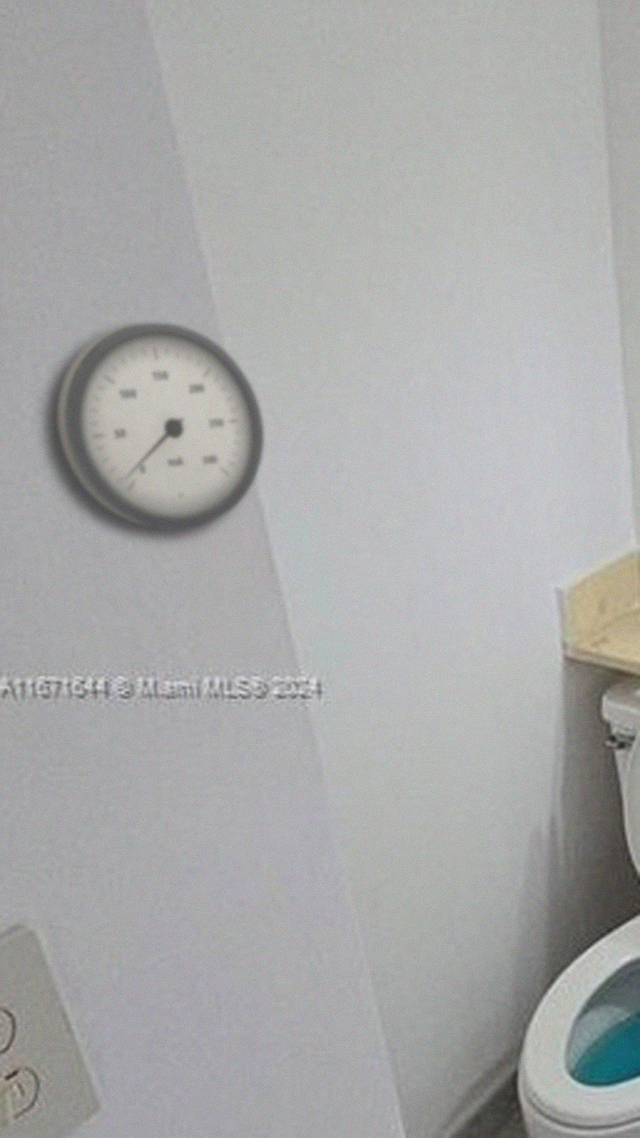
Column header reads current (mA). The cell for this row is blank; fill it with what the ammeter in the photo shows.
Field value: 10 mA
